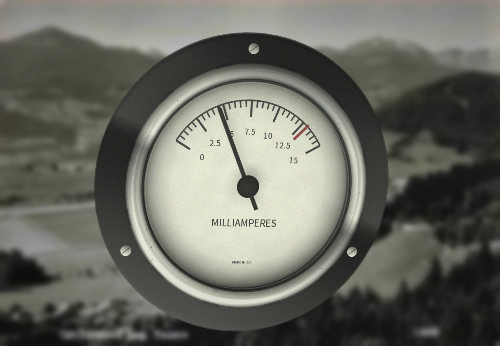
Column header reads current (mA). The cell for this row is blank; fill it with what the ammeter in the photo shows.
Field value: 4.5 mA
